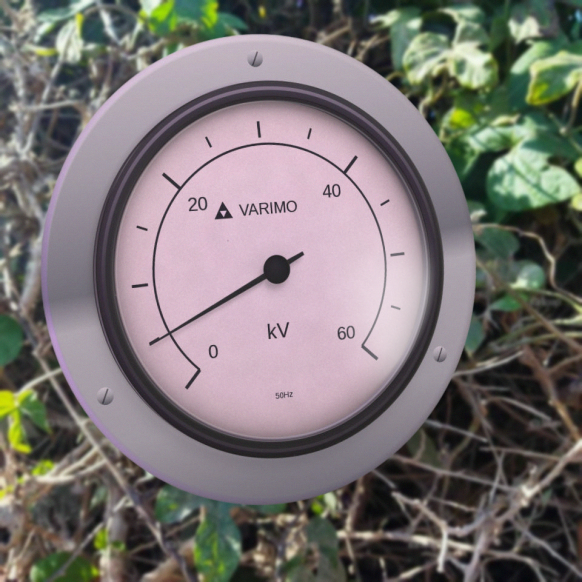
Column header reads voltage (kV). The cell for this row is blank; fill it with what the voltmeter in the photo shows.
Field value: 5 kV
